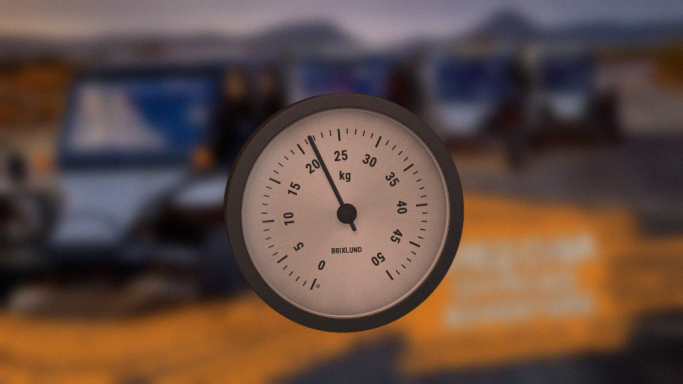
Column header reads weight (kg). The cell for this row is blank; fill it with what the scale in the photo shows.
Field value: 21.5 kg
